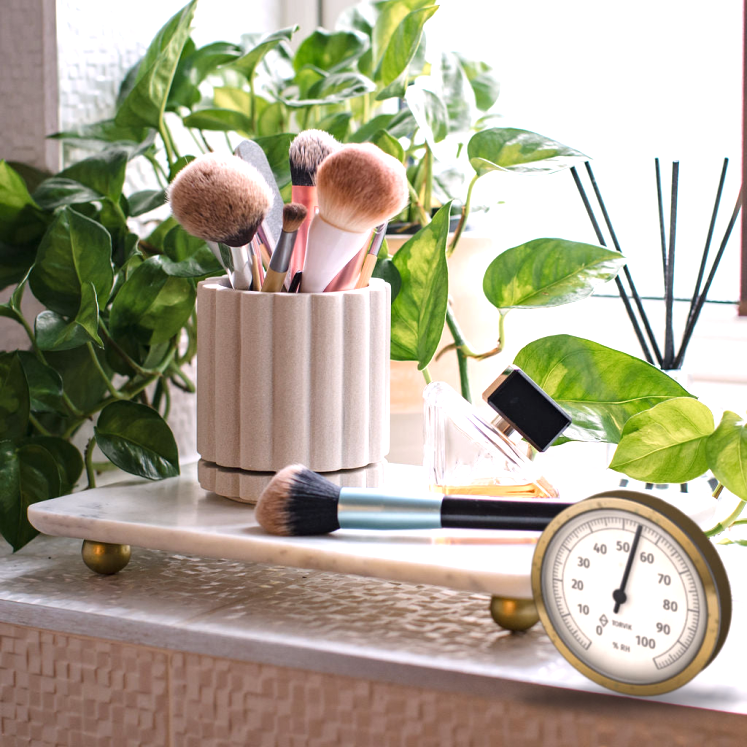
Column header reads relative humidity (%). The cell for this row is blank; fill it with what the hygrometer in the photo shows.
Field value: 55 %
